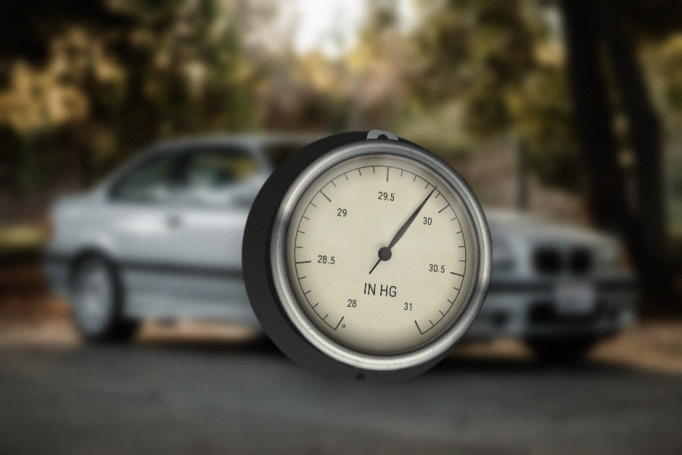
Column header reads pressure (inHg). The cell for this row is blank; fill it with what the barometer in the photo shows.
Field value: 29.85 inHg
